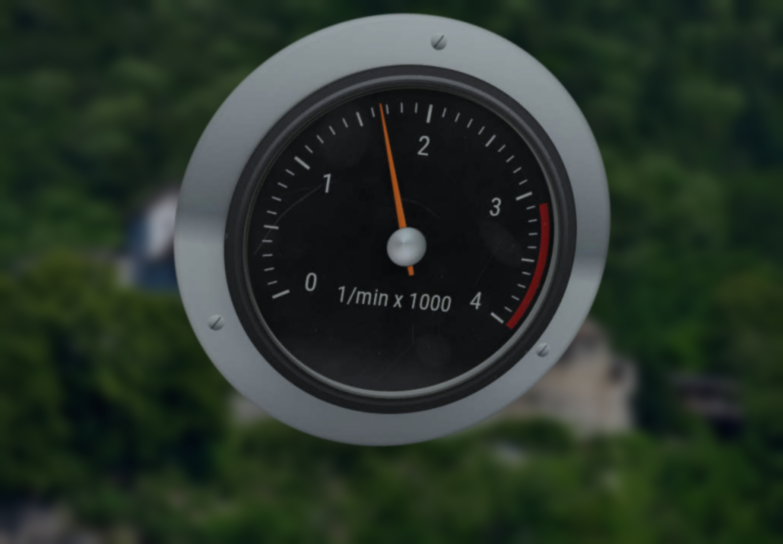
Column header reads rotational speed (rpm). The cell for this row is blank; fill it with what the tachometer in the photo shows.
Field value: 1650 rpm
